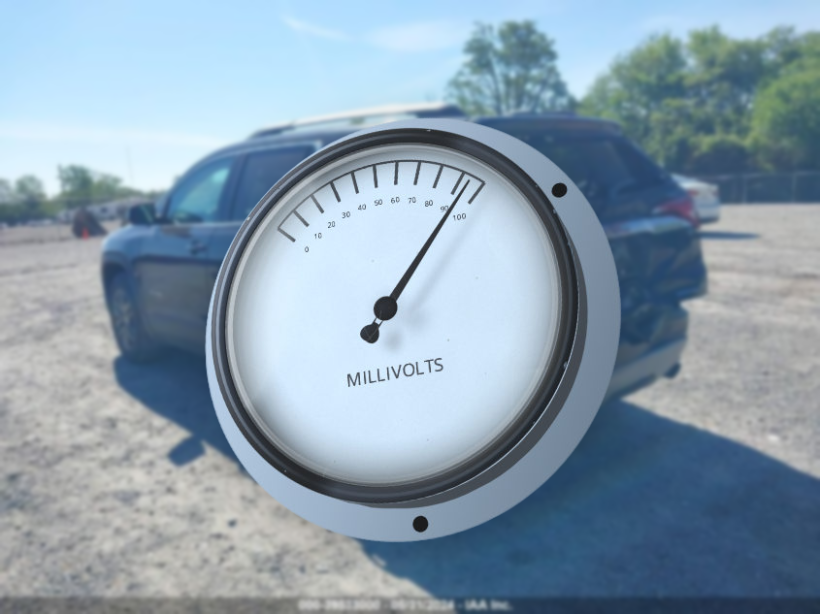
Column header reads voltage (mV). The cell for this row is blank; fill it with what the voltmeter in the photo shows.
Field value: 95 mV
